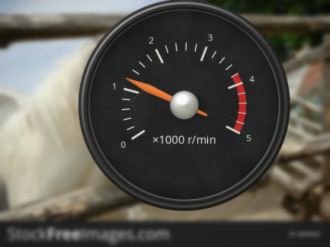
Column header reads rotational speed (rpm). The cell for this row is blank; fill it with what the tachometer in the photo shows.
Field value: 1200 rpm
